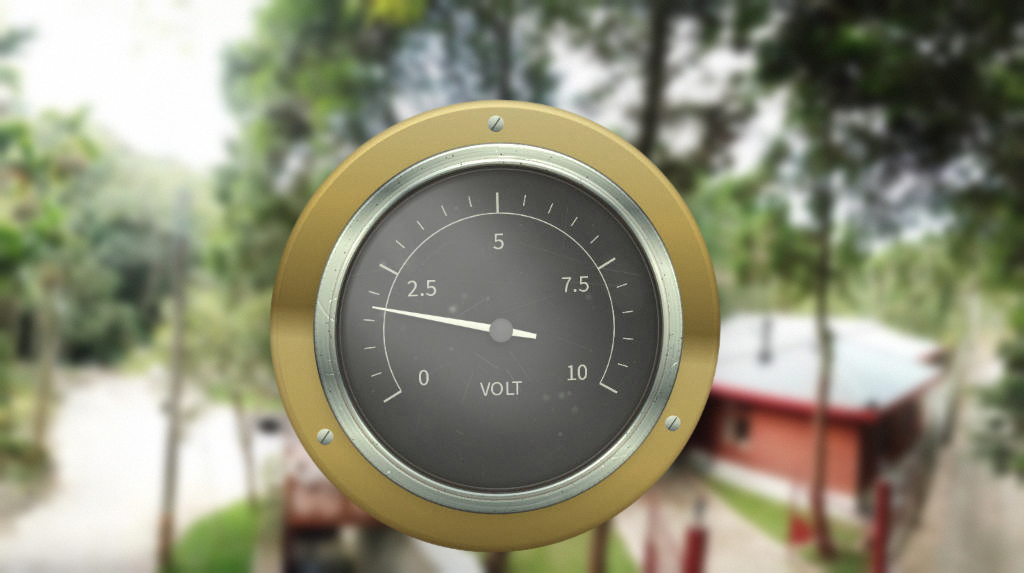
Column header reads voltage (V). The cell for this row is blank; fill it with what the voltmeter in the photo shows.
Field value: 1.75 V
